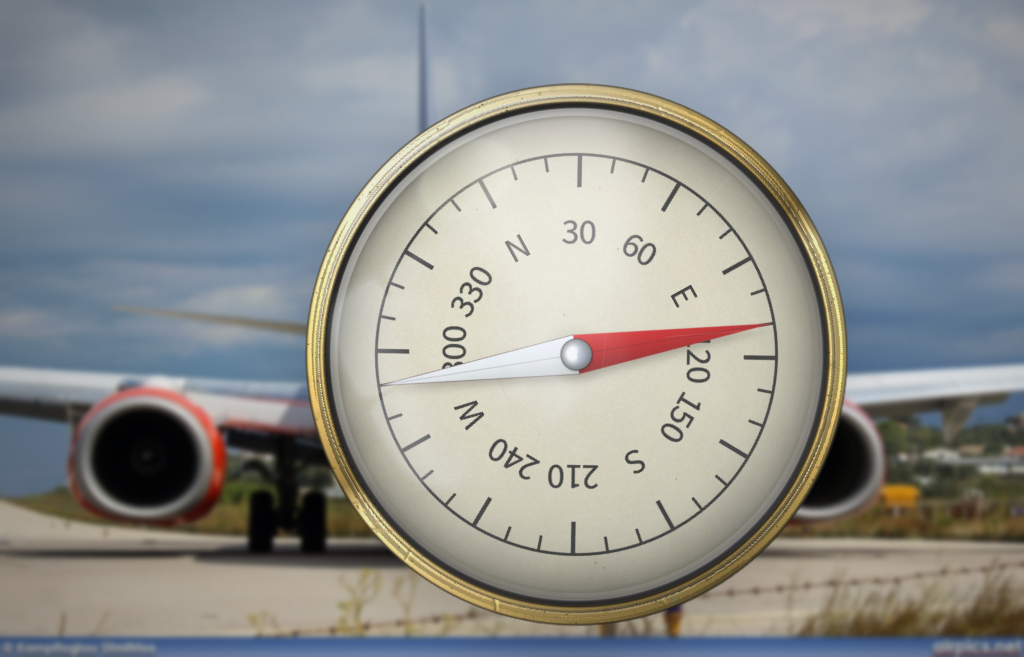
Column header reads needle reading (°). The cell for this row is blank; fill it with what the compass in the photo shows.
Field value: 110 °
